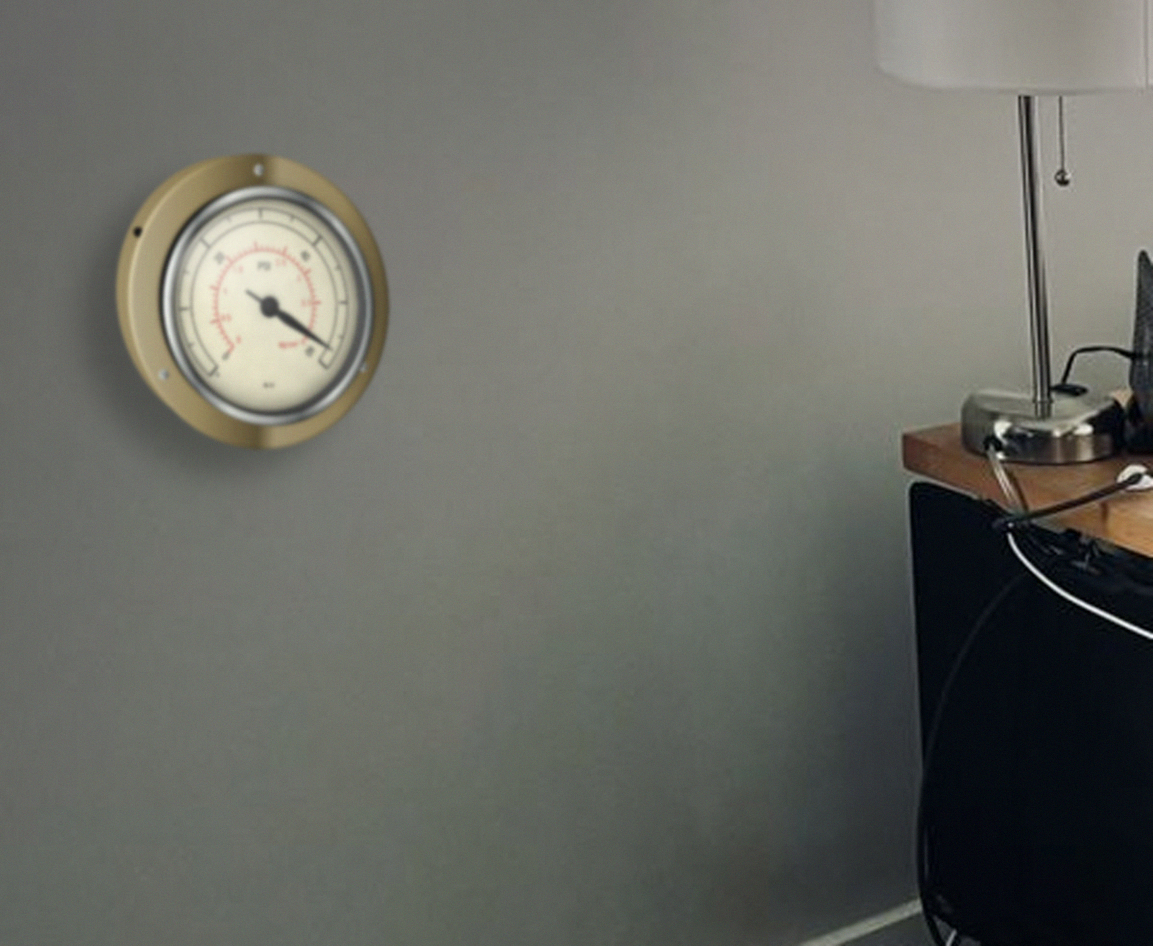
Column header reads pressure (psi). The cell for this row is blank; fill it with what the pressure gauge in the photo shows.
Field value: 57.5 psi
